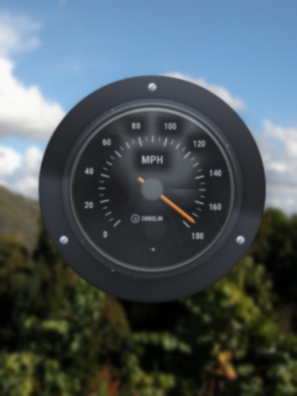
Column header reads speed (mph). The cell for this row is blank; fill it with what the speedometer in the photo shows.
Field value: 175 mph
